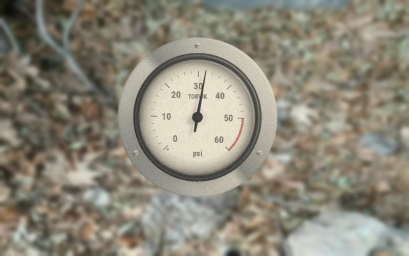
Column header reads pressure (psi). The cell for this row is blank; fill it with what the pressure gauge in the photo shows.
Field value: 32 psi
